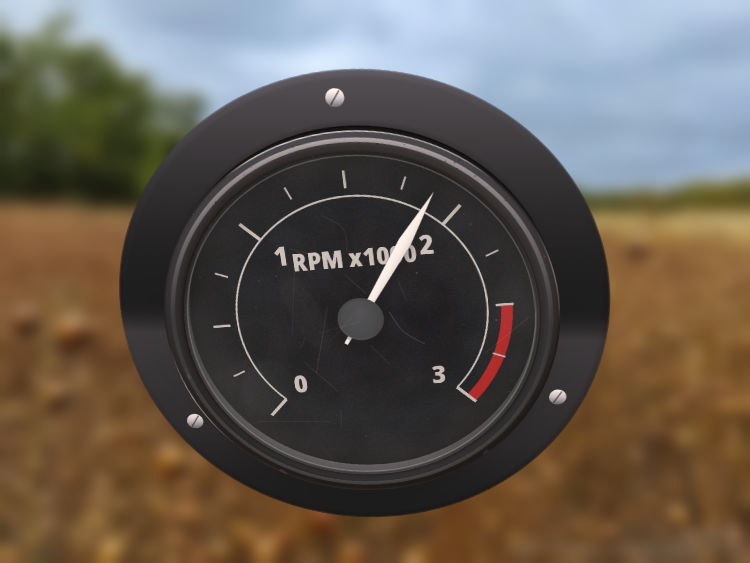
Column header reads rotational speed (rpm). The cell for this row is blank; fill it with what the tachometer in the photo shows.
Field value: 1875 rpm
